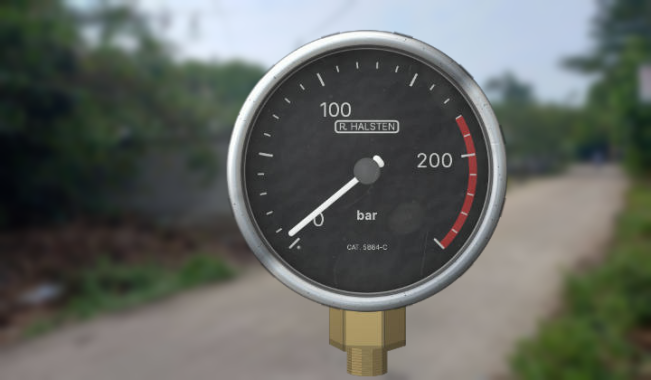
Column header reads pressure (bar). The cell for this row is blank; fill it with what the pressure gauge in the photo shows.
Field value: 5 bar
